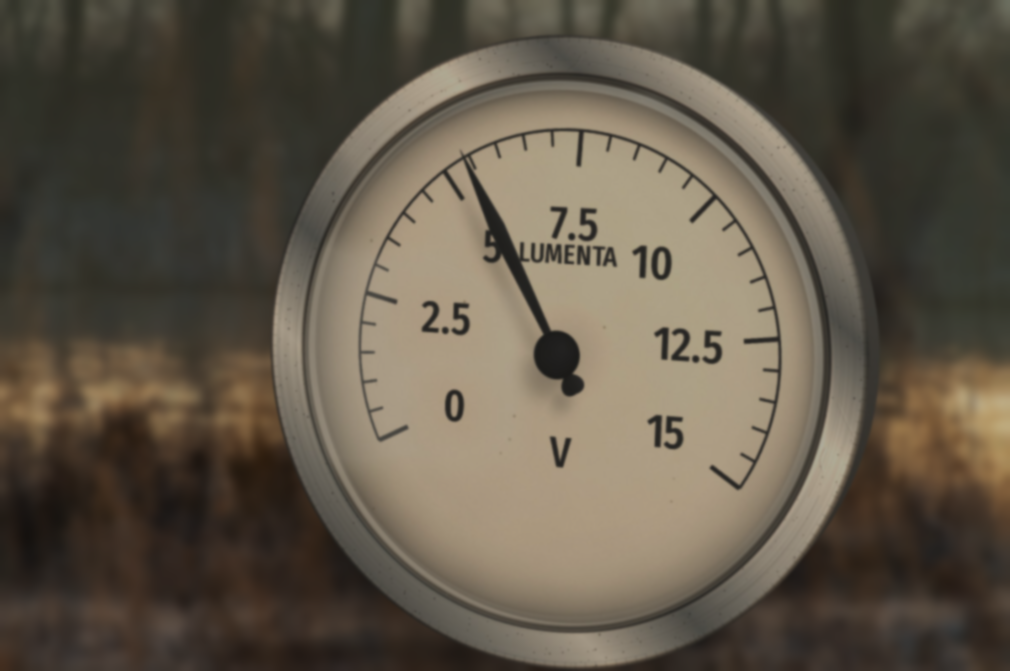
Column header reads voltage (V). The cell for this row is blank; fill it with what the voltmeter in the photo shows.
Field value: 5.5 V
